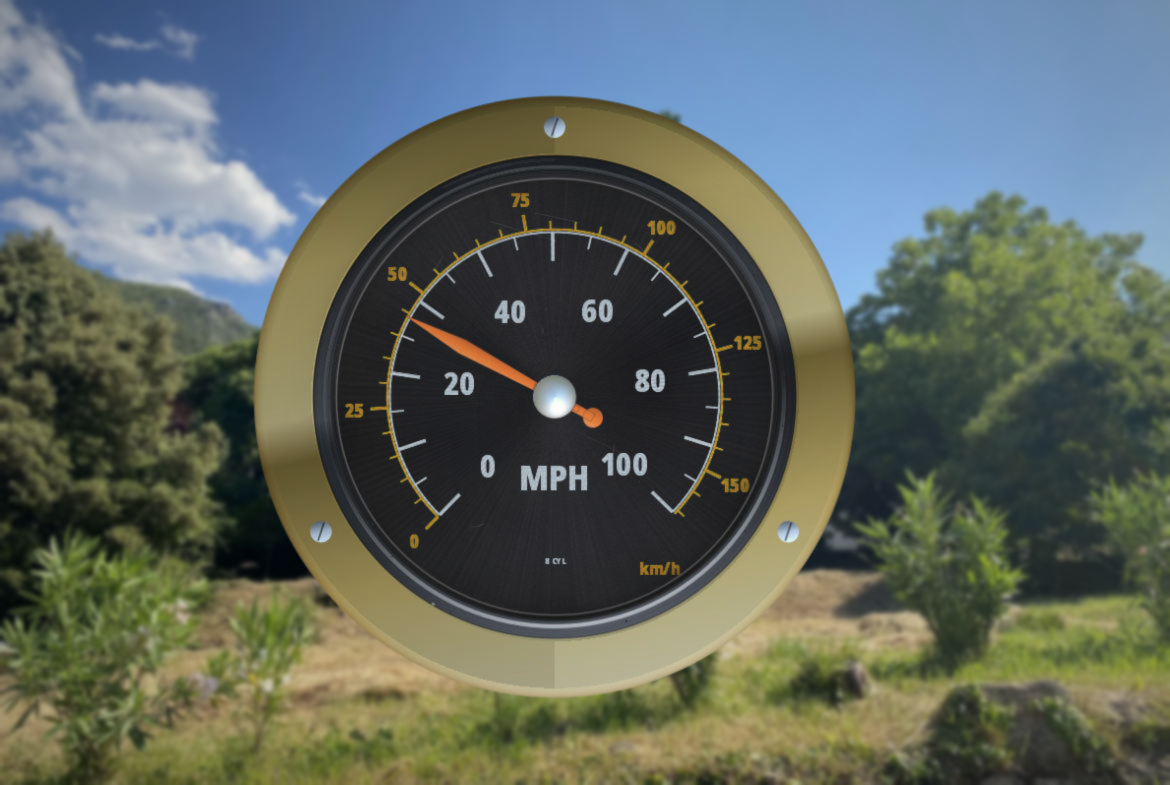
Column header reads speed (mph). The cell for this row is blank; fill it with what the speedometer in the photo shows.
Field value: 27.5 mph
